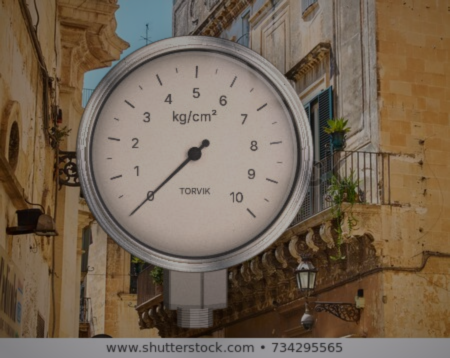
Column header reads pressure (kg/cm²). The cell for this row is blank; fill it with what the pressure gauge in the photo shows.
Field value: 0 kg/cm²
